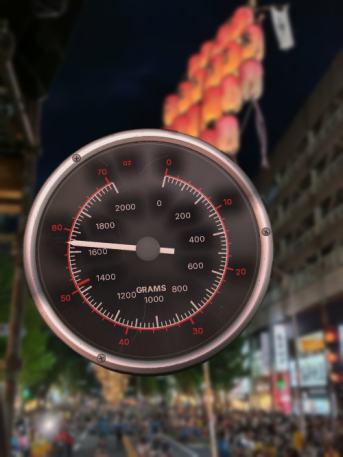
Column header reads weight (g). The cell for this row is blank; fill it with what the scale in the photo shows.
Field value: 1640 g
